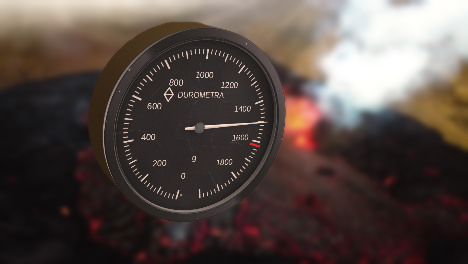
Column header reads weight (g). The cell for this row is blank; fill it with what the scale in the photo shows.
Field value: 1500 g
